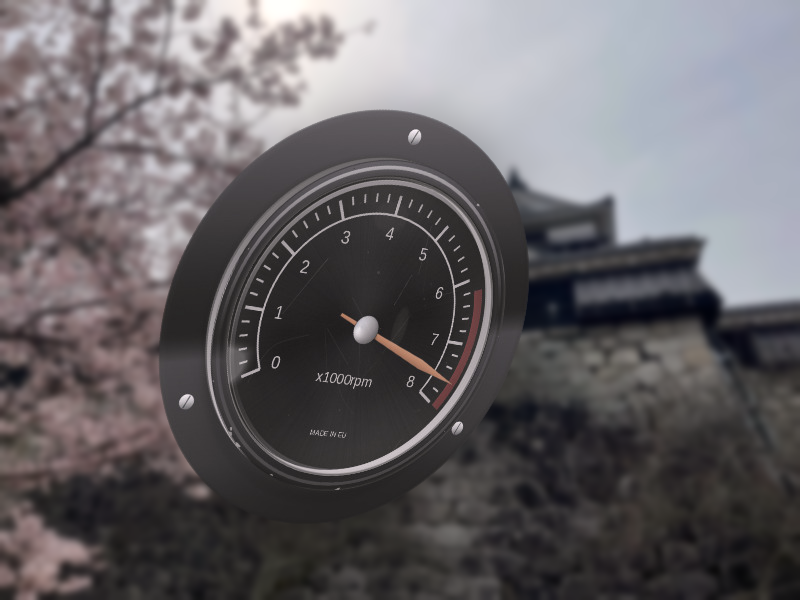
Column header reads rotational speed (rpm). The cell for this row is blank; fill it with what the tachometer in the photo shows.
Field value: 7600 rpm
